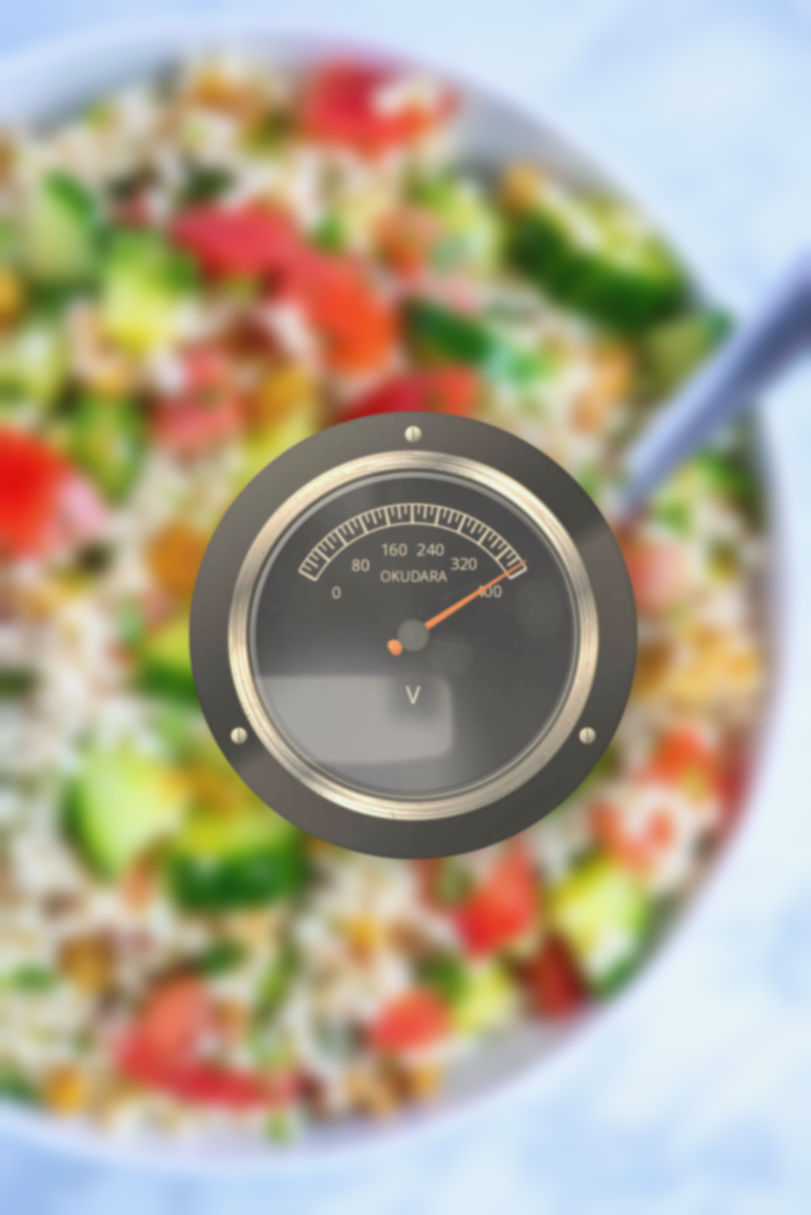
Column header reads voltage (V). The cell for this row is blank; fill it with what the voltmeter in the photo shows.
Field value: 390 V
